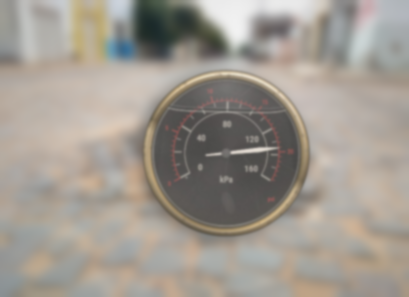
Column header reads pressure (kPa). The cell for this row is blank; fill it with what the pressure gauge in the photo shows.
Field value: 135 kPa
